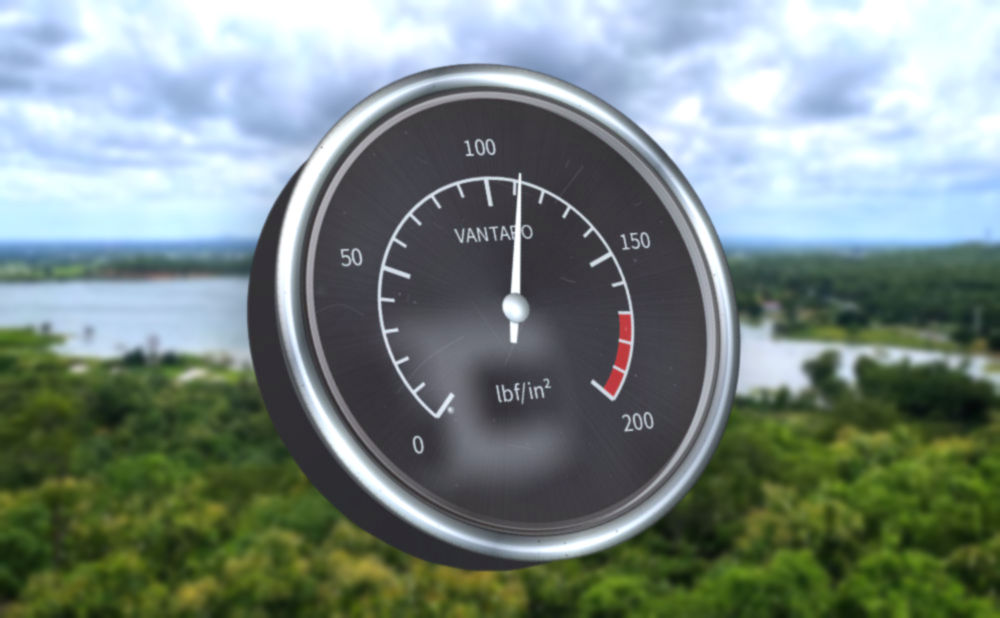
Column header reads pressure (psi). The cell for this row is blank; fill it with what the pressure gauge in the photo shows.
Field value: 110 psi
